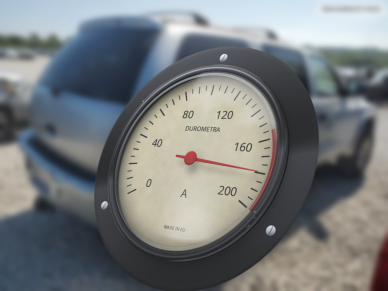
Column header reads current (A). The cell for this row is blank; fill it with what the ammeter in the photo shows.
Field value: 180 A
